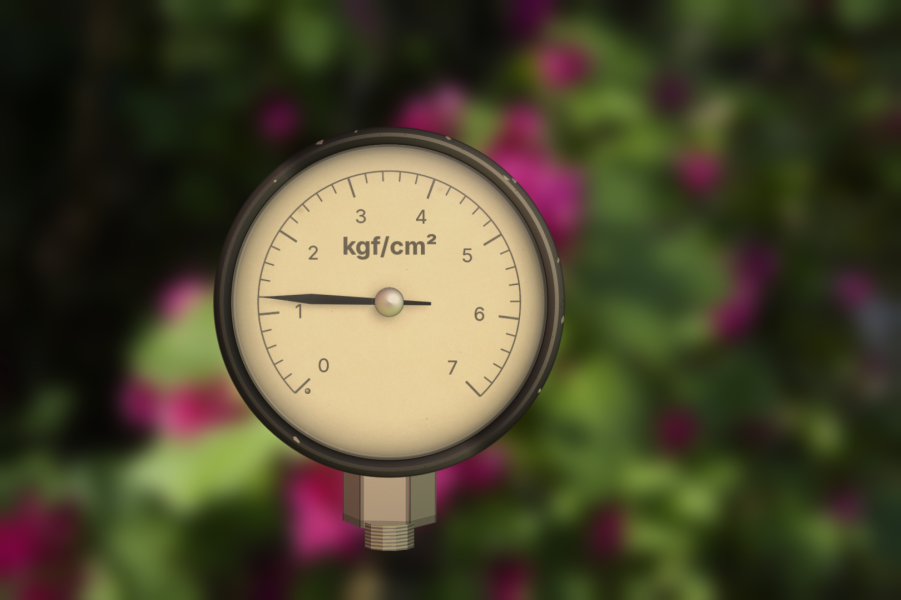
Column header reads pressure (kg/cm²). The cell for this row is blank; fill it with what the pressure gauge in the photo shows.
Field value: 1.2 kg/cm²
